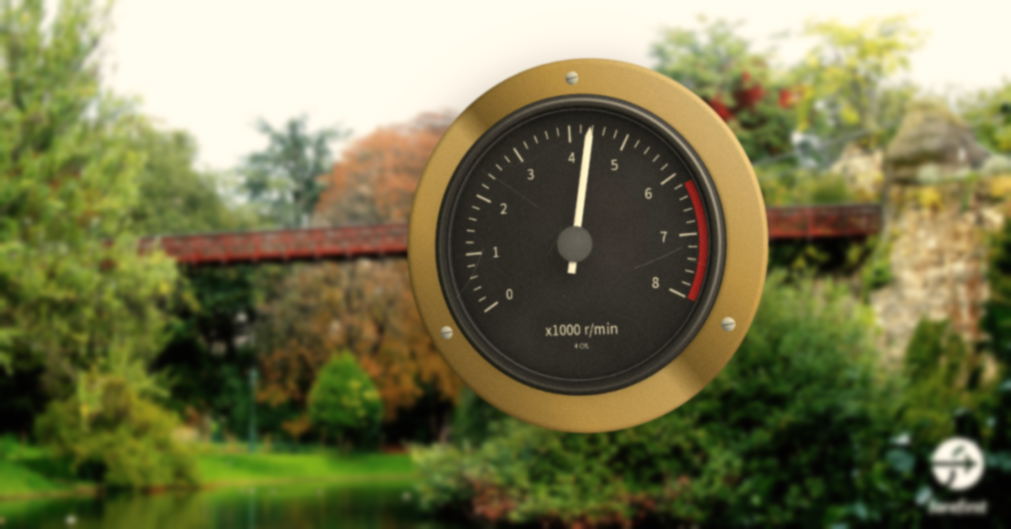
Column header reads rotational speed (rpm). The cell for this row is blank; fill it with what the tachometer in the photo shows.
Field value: 4400 rpm
